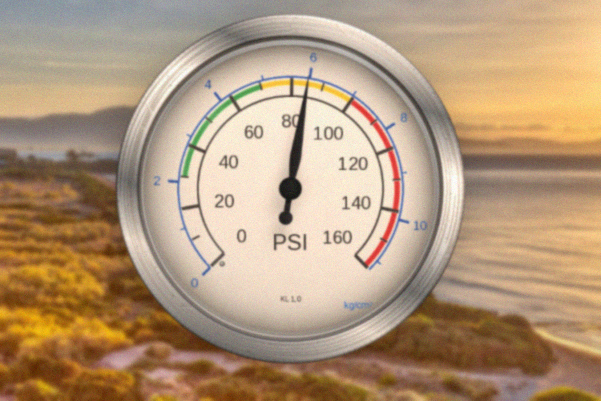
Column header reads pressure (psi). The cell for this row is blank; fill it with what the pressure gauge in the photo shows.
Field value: 85 psi
